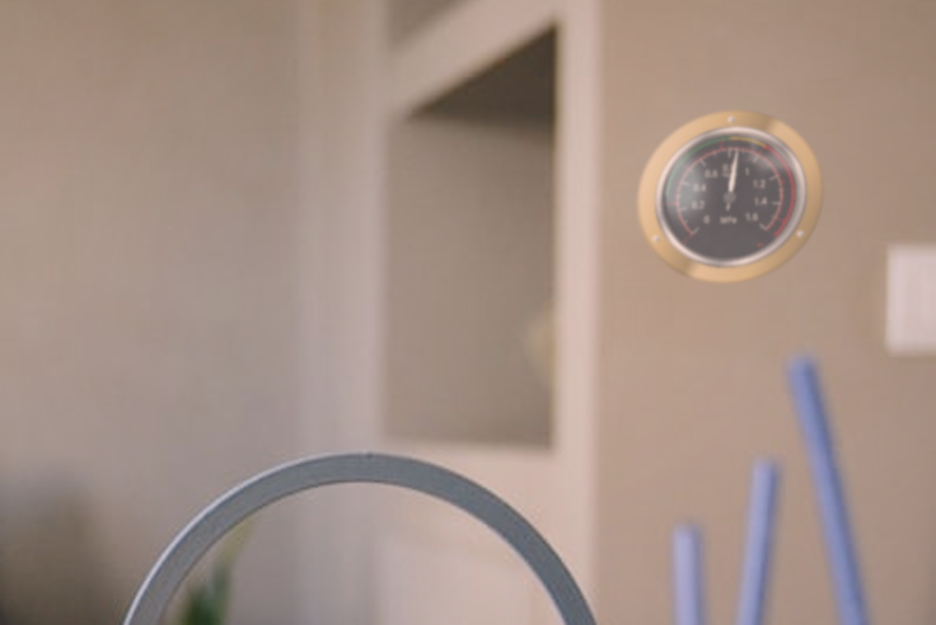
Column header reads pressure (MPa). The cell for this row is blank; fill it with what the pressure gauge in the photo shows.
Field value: 0.85 MPa
